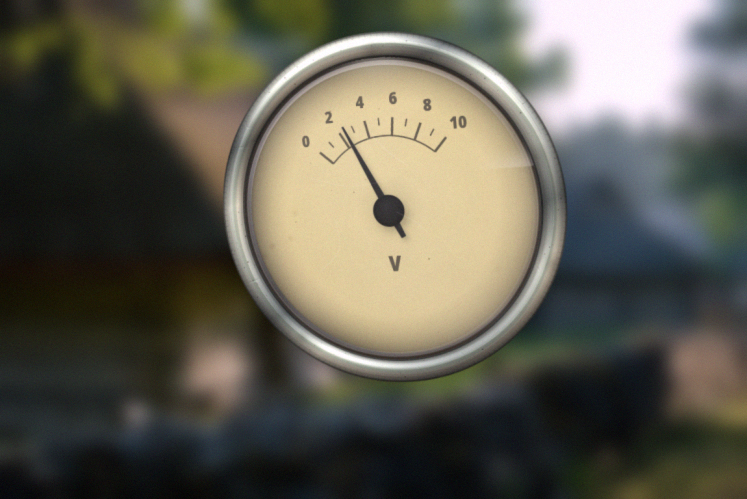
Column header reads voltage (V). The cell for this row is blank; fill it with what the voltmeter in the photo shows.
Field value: 2.5 V
